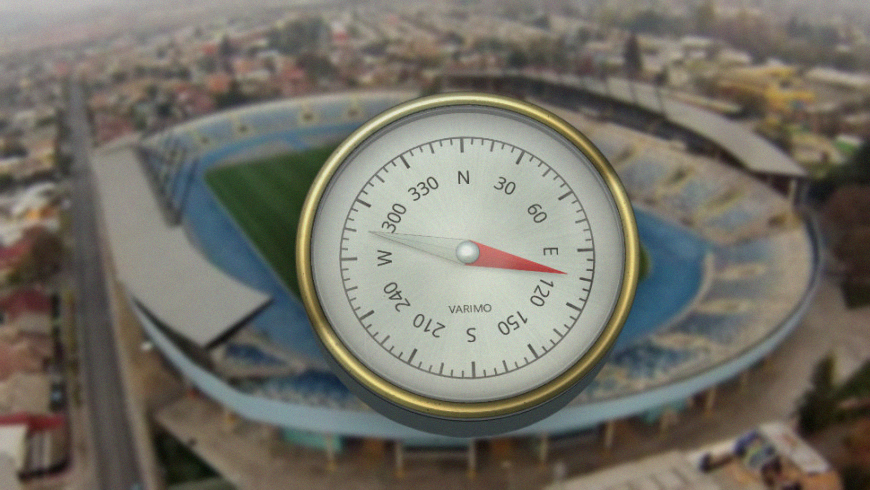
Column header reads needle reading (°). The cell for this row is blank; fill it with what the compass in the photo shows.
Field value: 105 °
